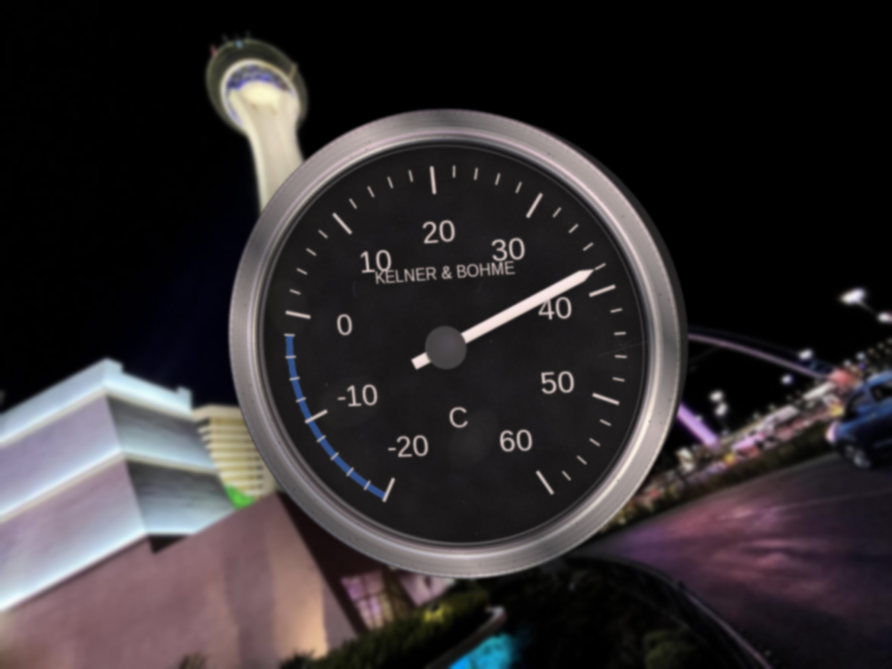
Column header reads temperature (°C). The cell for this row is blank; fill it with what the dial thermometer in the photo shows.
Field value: 38 °C
